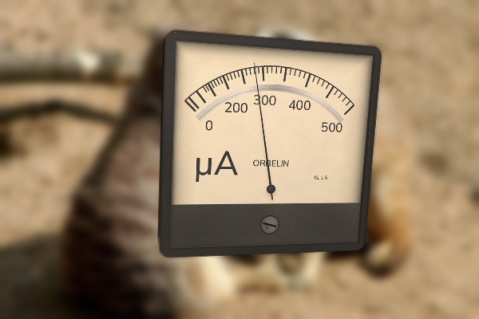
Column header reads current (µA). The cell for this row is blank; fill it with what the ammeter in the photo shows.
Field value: 280 µA
